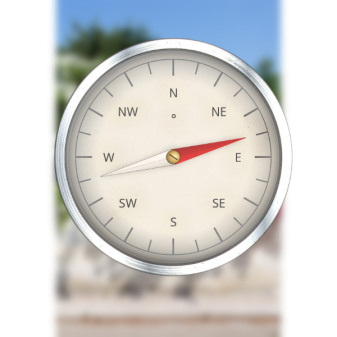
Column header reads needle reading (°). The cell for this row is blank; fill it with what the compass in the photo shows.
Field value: 75 °
